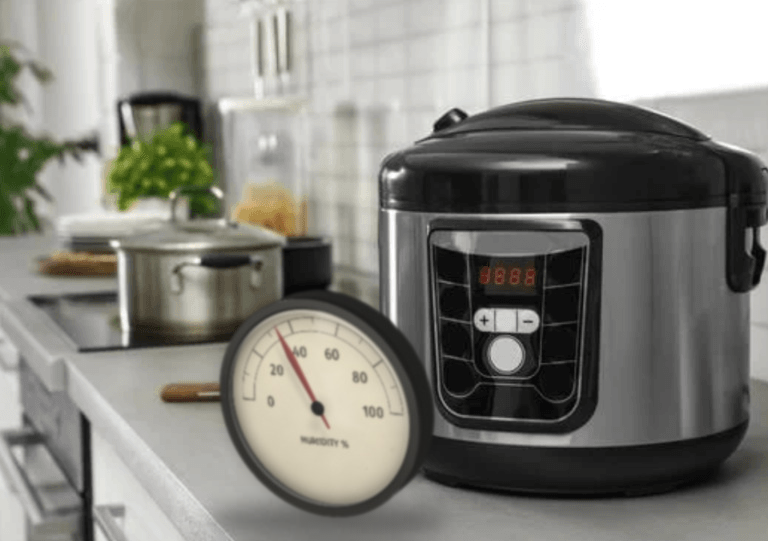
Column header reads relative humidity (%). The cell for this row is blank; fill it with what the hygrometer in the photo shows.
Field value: 35 %
